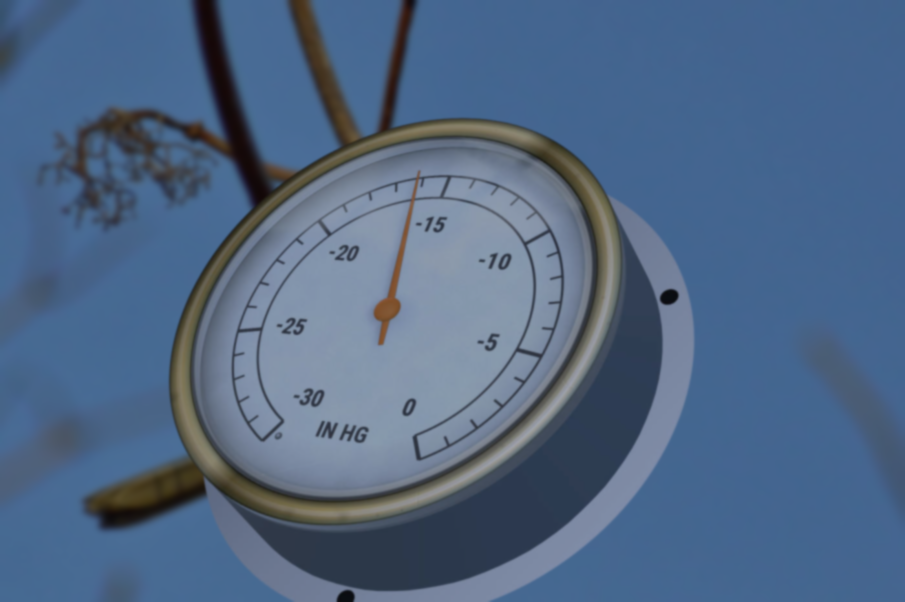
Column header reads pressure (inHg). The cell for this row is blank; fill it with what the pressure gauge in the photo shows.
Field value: -16 inHg
